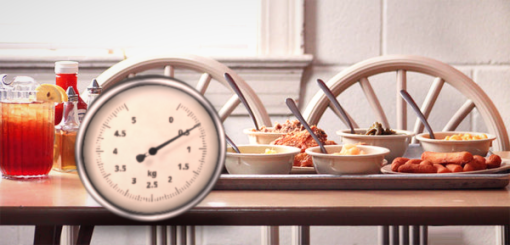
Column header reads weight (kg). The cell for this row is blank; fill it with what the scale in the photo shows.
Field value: 0.5 kg
